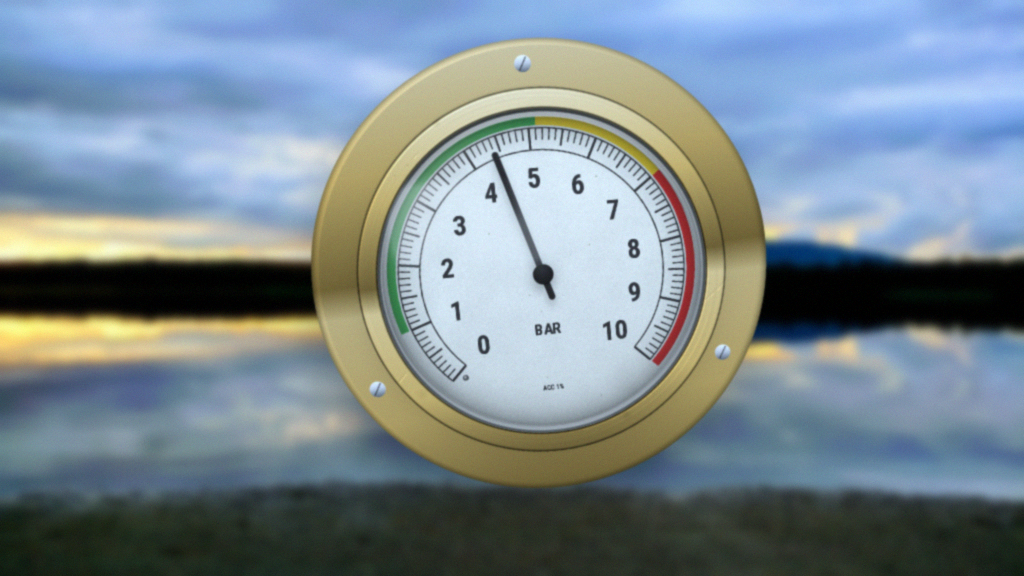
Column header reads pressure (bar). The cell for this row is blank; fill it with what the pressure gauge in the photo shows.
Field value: 4.4 bar
